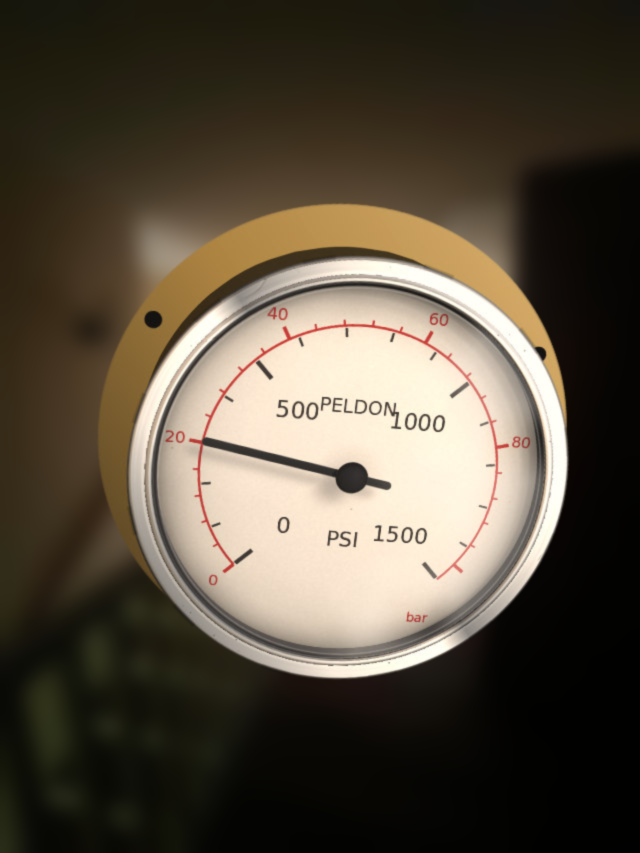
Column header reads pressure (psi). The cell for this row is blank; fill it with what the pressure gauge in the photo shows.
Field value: 300 psi
